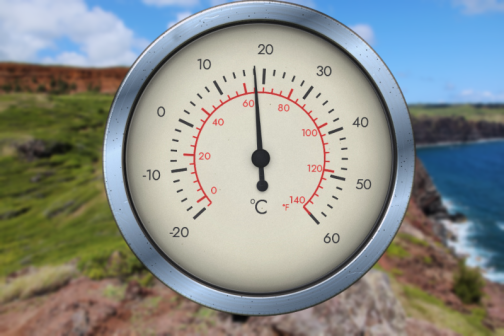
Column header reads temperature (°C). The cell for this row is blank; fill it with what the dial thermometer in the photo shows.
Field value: 18 °C
